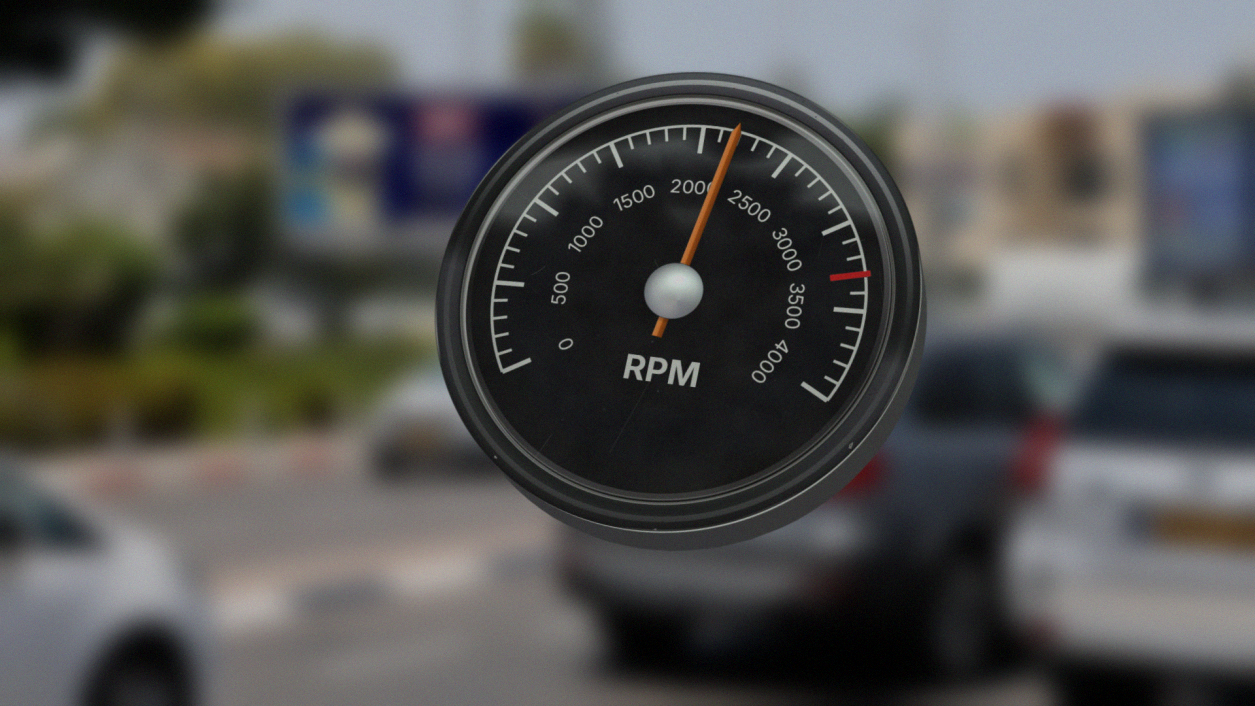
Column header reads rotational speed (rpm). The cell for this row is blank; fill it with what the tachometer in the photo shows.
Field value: 2200 rpm
